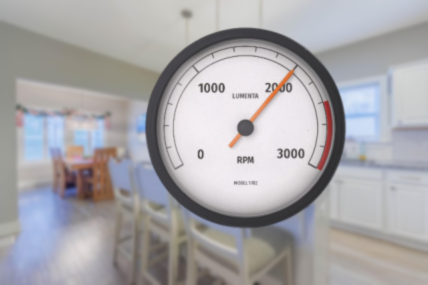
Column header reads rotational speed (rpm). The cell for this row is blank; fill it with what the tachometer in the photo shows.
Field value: 2000 rpm
